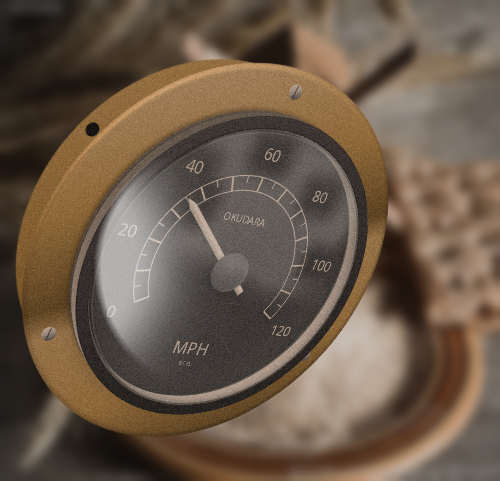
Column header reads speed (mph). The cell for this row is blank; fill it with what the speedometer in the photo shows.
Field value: 35 mph
